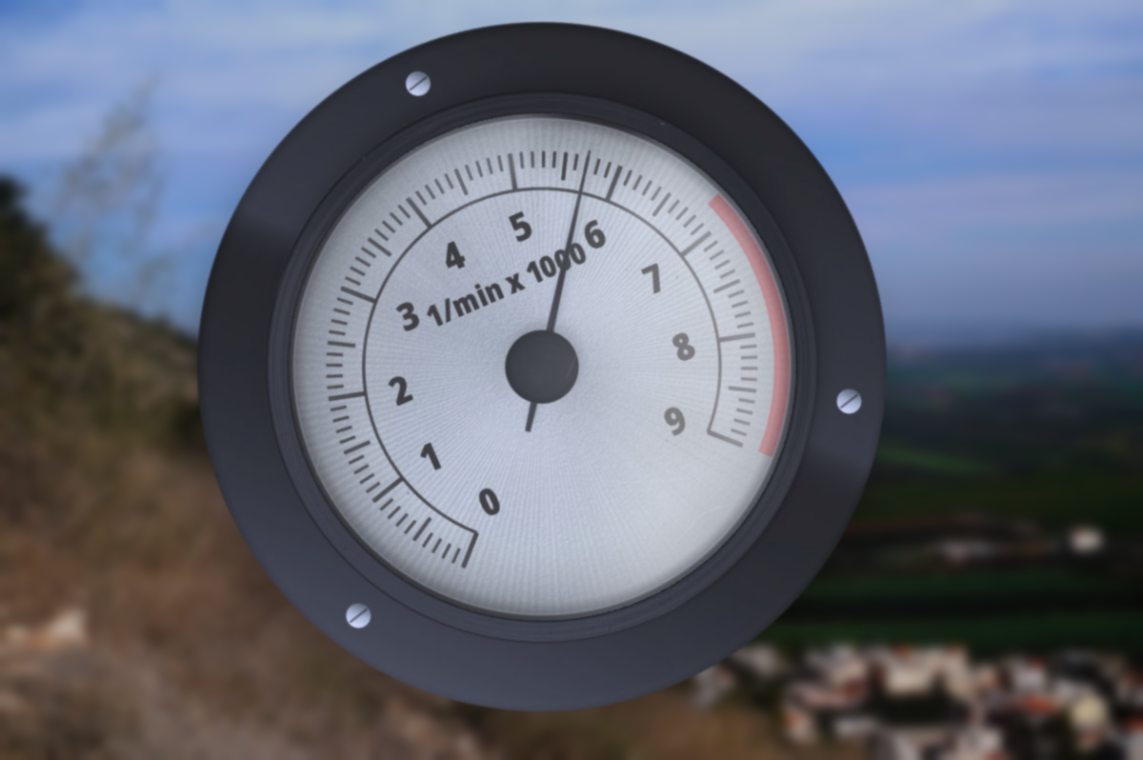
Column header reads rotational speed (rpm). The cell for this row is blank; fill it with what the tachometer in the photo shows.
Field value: 5700 rpm
